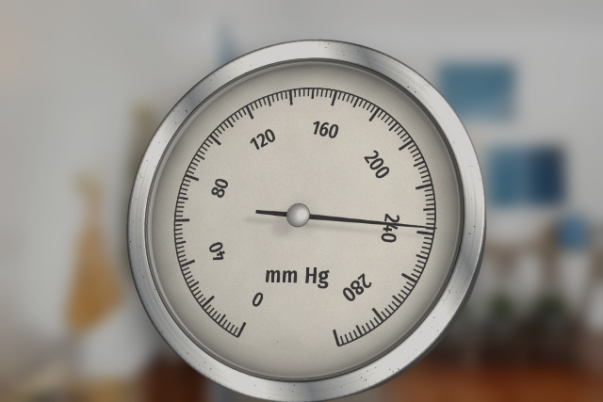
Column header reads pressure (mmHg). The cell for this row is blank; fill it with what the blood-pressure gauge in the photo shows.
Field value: 238 mmHg
